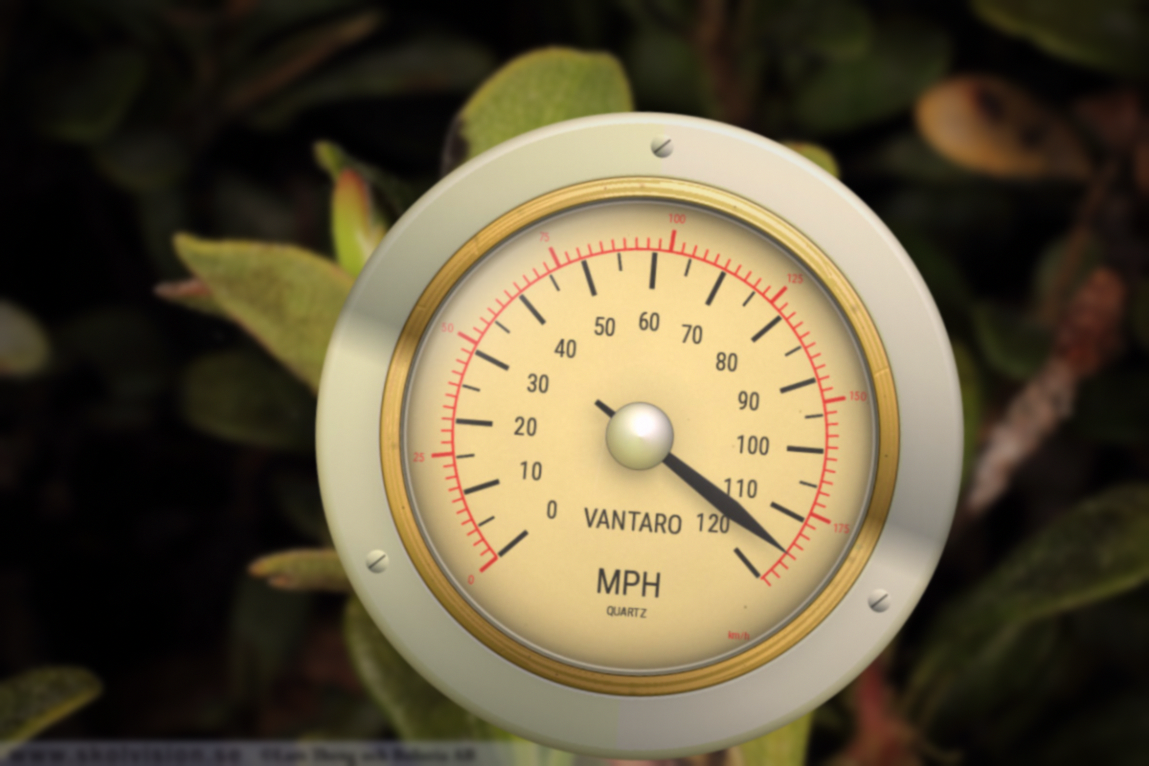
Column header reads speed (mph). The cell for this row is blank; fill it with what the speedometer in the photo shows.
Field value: 115 mph
